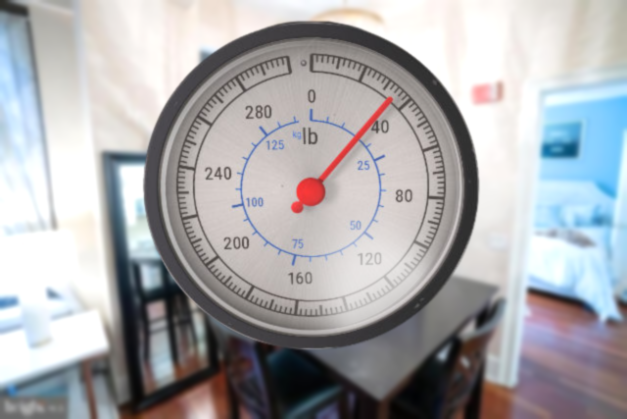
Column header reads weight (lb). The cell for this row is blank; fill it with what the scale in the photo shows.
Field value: 34 lb
